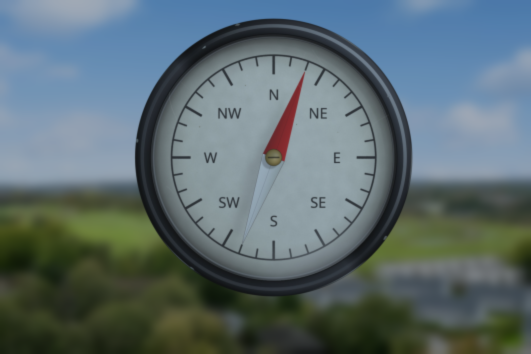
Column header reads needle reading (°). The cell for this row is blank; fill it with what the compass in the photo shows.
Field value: 20 °
